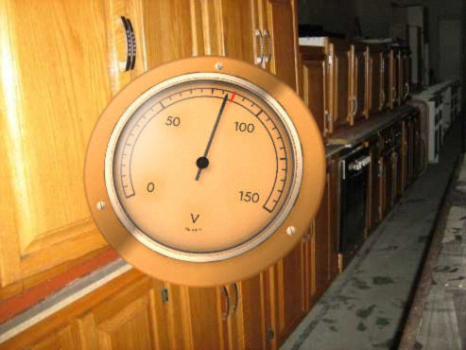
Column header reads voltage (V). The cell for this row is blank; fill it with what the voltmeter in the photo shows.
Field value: 82.5 V
